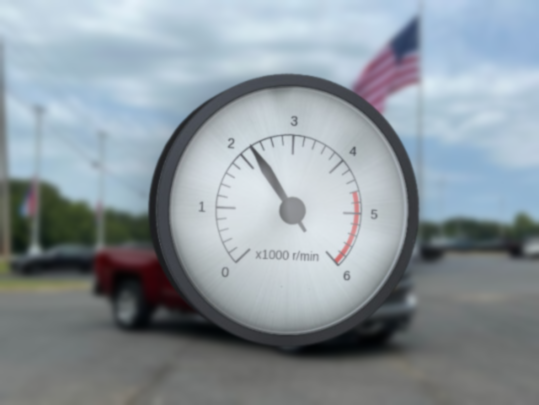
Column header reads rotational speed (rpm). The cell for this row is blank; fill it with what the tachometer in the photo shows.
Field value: 2200 rpm
